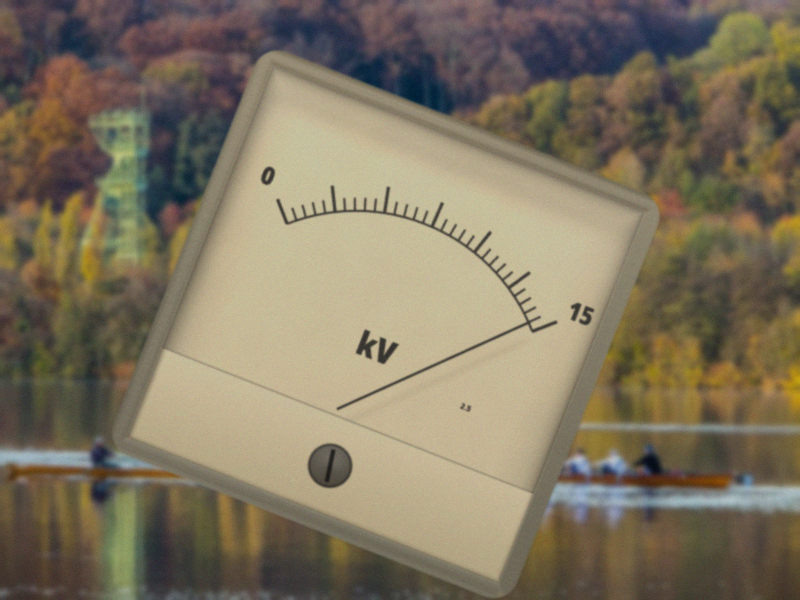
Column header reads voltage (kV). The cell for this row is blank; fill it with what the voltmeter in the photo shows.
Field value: 14.5 kV
